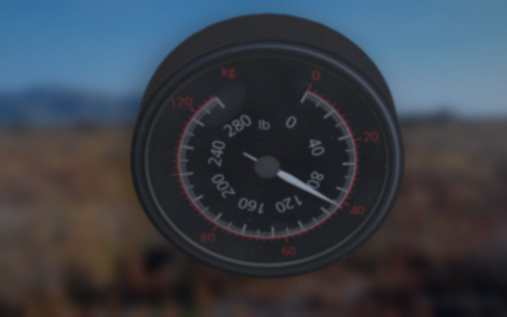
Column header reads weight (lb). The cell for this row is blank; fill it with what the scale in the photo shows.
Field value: 90 lb
